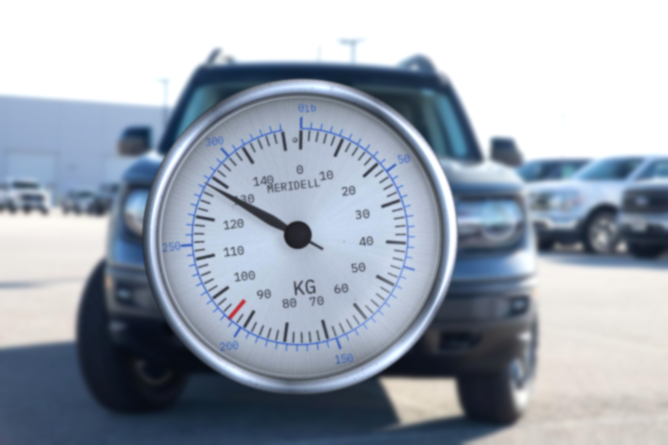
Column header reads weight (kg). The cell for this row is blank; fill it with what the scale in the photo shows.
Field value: 128 kg
